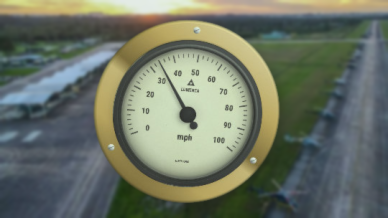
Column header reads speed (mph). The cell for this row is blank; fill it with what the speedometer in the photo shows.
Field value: 34 mph
